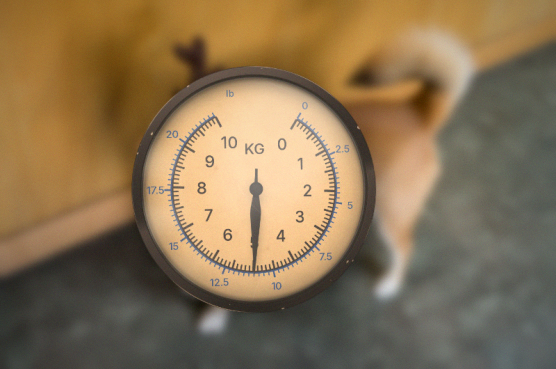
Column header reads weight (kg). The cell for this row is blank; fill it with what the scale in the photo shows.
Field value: 5 kg
